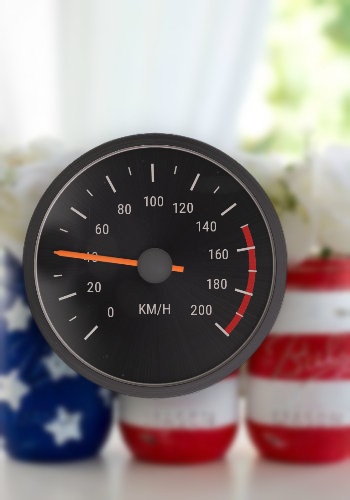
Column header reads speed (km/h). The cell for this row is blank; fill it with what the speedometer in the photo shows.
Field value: 40 km/h
